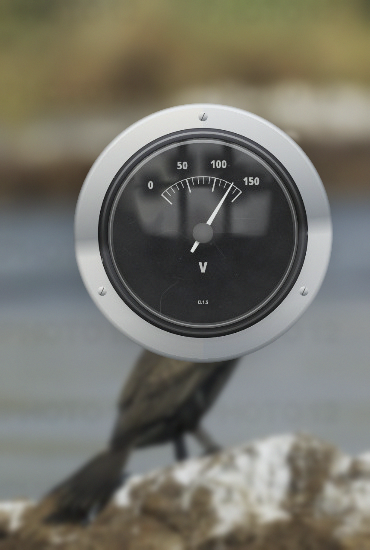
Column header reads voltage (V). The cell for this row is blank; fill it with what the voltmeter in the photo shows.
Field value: 130 V
